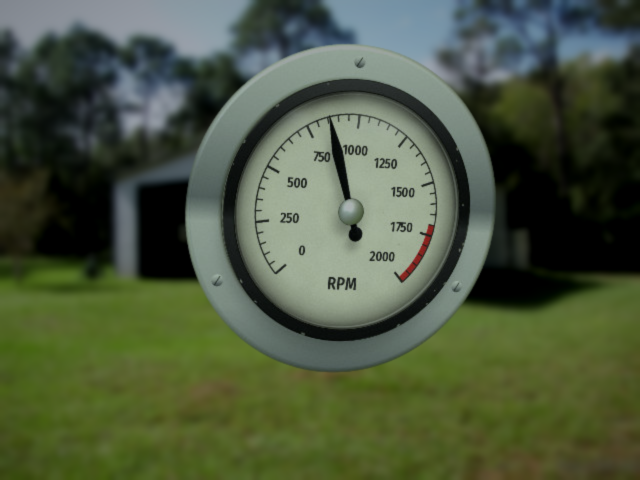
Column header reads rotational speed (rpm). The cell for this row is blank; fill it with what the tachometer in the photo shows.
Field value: 850 rpm
